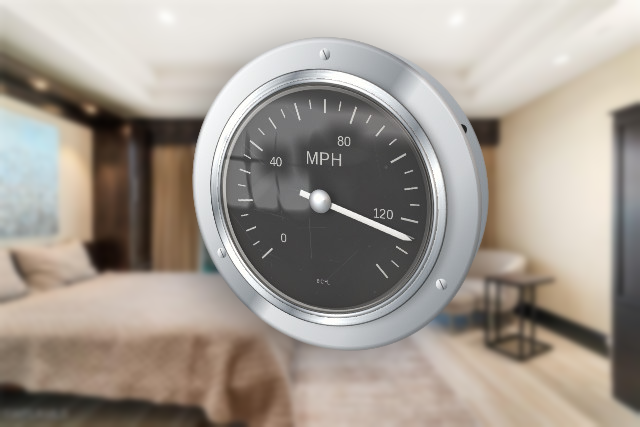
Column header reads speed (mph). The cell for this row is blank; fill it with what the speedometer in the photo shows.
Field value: 125 mph
